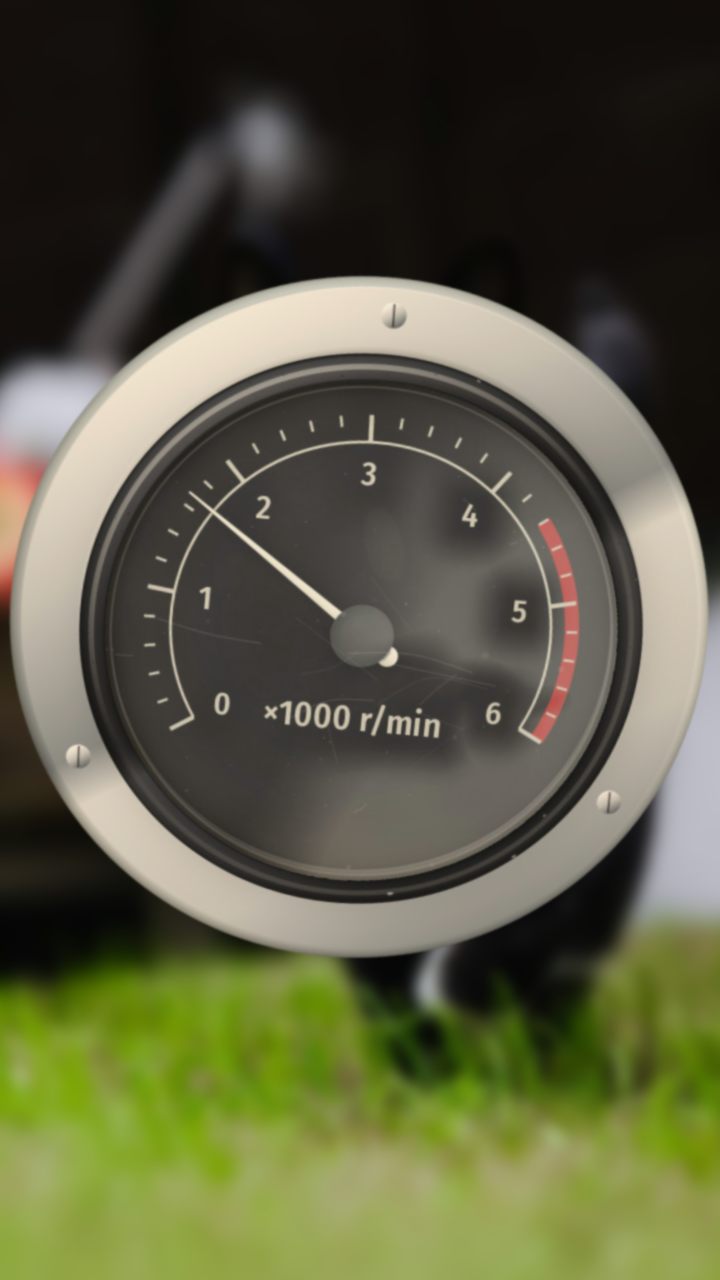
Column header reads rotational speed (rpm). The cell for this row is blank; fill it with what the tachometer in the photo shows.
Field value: 1700 rpm
